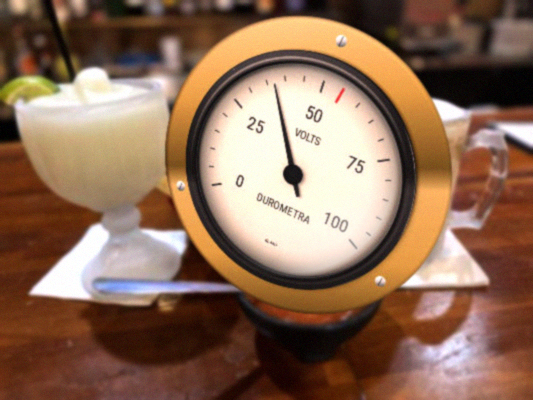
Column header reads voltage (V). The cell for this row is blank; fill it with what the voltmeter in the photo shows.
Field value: 37.5 V
